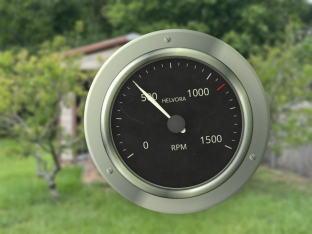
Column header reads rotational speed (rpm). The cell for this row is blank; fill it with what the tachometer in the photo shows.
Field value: 500 rpm
